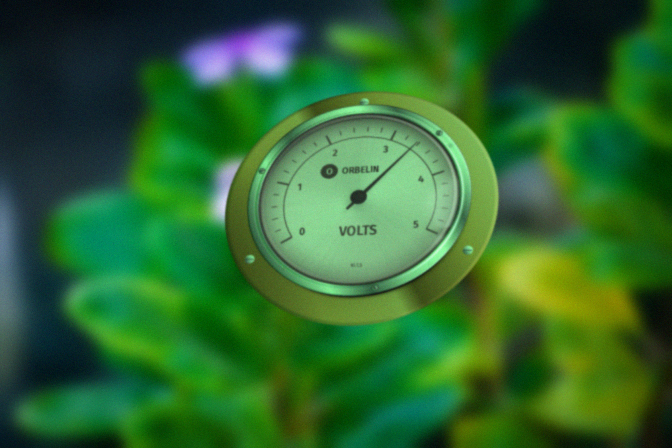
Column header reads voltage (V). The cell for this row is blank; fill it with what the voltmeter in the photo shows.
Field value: 3.4 V
